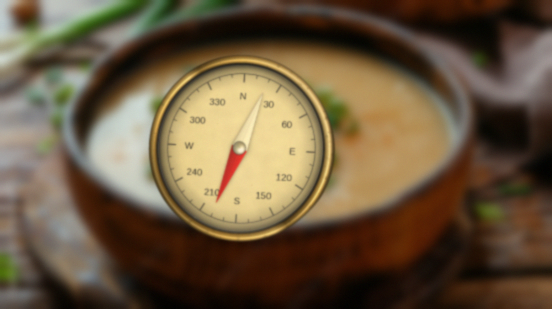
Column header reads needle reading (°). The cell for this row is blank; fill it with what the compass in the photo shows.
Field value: 200 °
